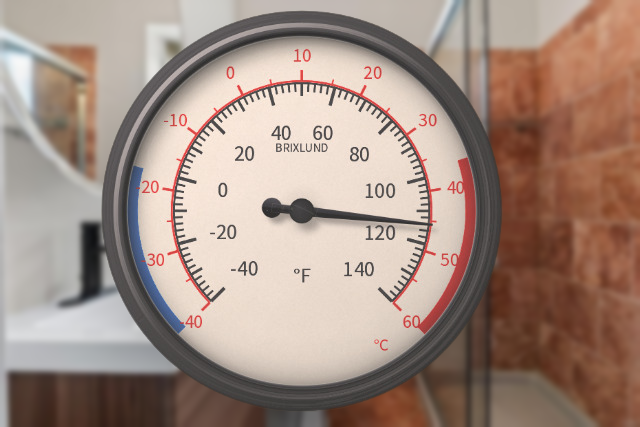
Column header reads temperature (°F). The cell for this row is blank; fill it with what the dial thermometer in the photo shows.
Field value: 114 °F
